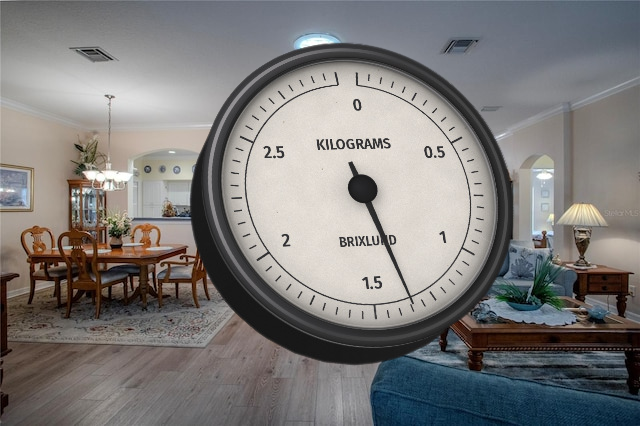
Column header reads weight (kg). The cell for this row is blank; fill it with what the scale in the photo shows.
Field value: 1.35 kg
